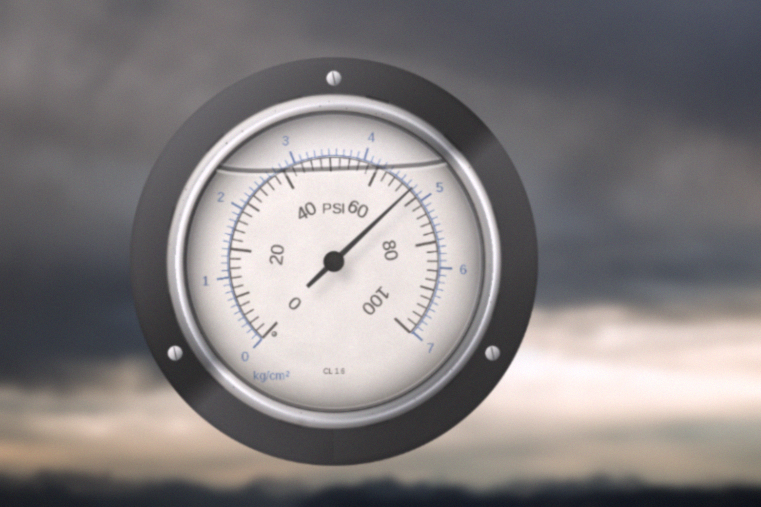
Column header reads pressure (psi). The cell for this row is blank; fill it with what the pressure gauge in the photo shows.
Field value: 68 psi
